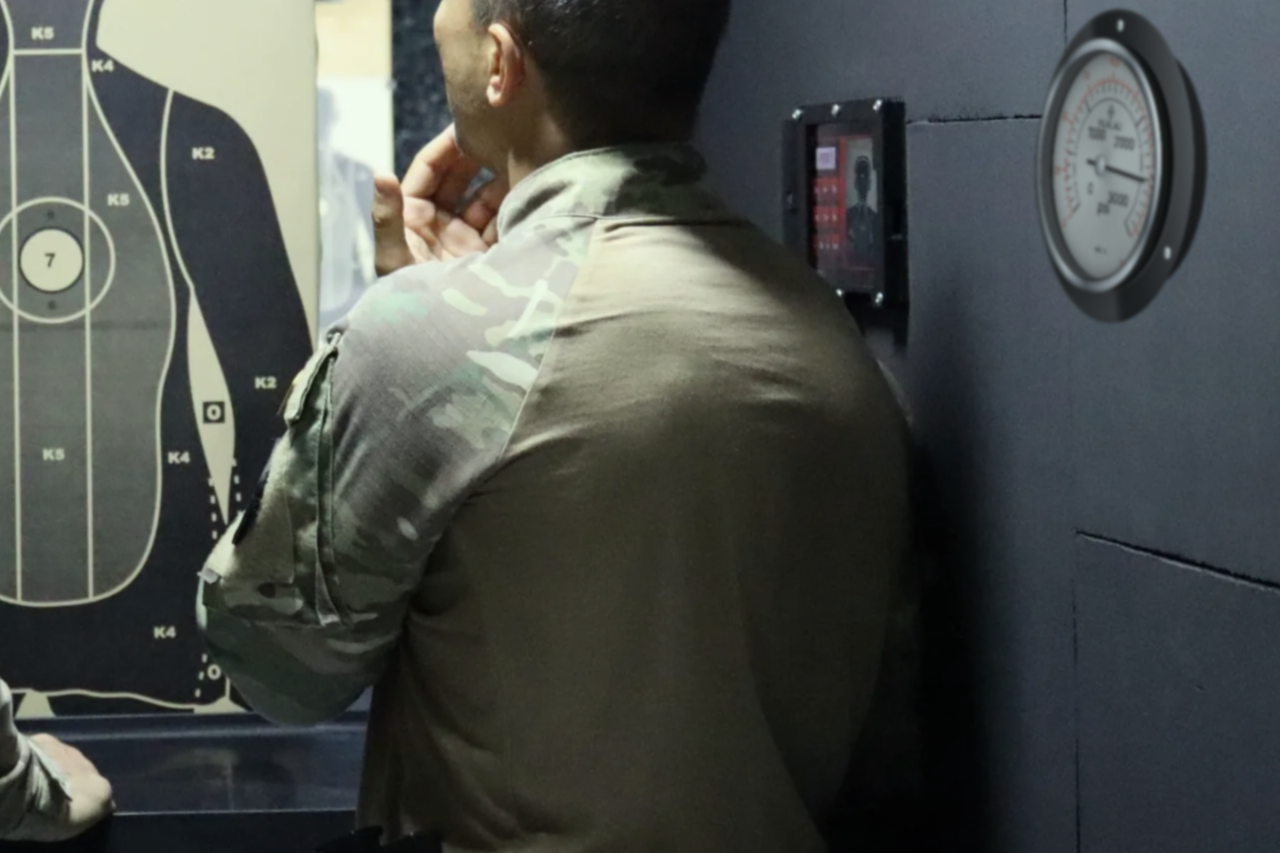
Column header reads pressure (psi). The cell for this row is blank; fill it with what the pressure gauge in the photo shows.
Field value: 2500 psi
